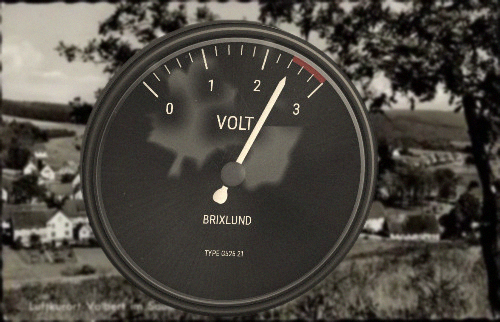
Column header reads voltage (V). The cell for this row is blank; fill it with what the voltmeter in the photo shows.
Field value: 2.4 V
